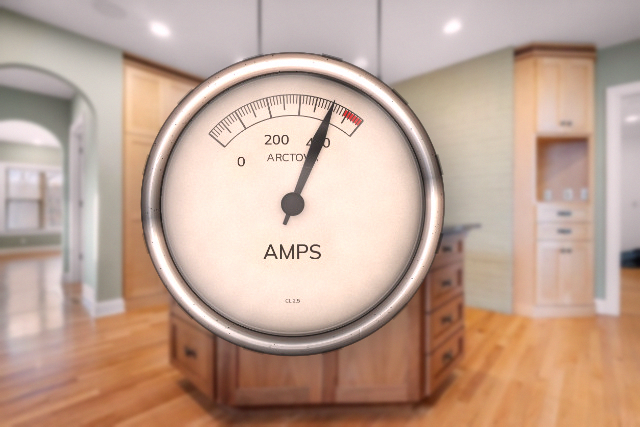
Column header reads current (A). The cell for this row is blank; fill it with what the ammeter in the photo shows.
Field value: 400 A
